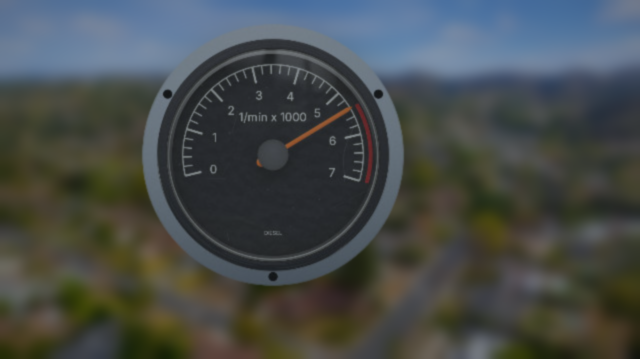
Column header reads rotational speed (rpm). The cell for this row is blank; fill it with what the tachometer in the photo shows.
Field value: 5400 rpm
